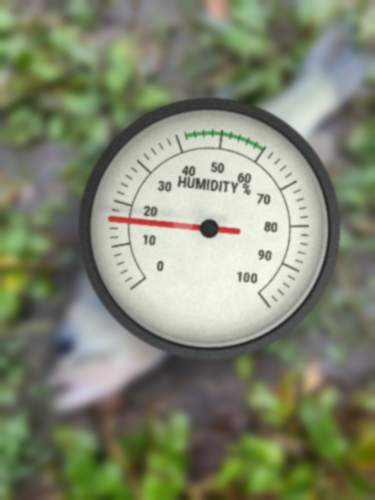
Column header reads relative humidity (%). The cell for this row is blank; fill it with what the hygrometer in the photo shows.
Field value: 16 %
